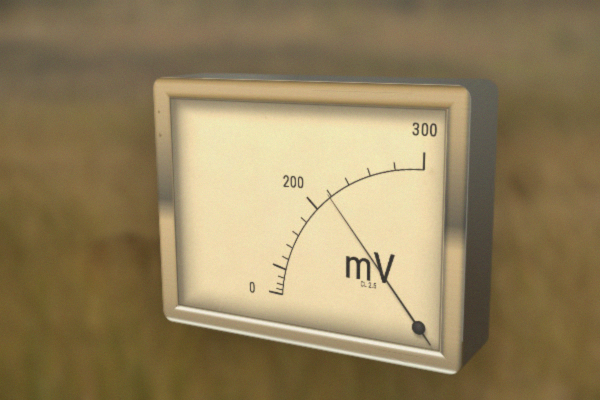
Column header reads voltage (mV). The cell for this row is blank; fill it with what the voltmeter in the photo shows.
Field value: 220 mV
